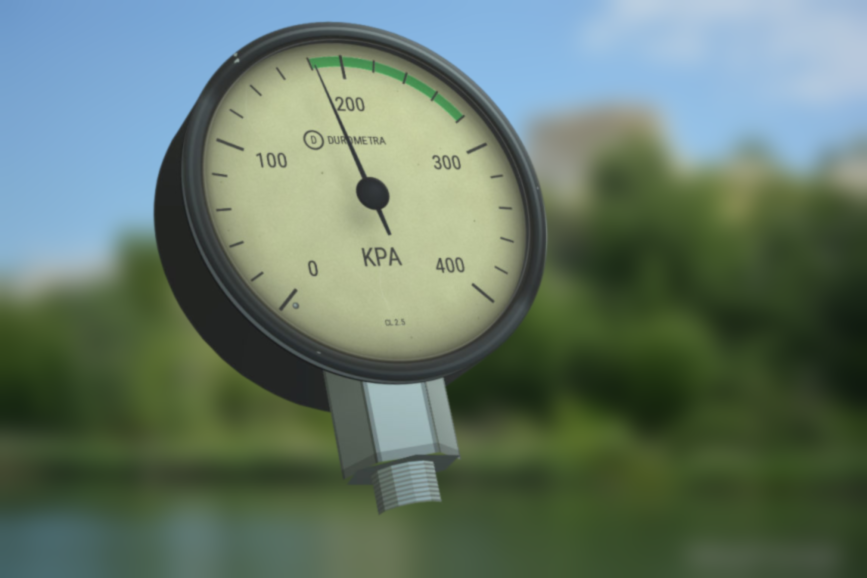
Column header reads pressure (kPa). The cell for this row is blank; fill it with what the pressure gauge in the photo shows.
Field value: 180 kPa
